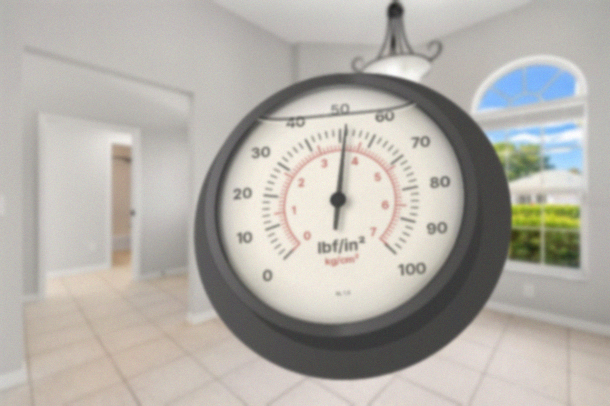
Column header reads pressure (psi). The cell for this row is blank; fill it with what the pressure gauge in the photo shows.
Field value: 52 psi
